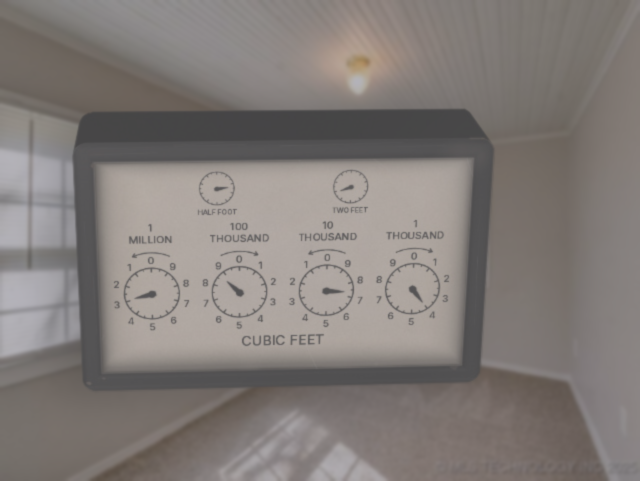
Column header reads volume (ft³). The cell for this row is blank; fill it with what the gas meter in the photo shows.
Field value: 287400 ft³
